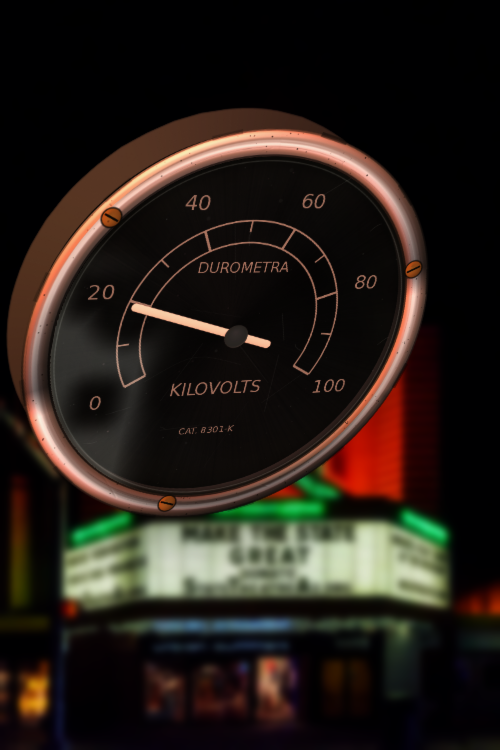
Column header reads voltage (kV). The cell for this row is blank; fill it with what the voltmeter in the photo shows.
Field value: 20 kV
